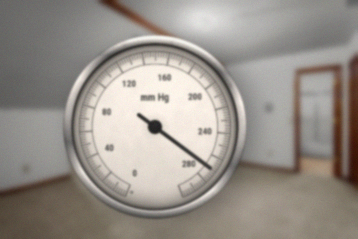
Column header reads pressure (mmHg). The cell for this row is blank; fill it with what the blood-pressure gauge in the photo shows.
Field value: 270 mmHg
